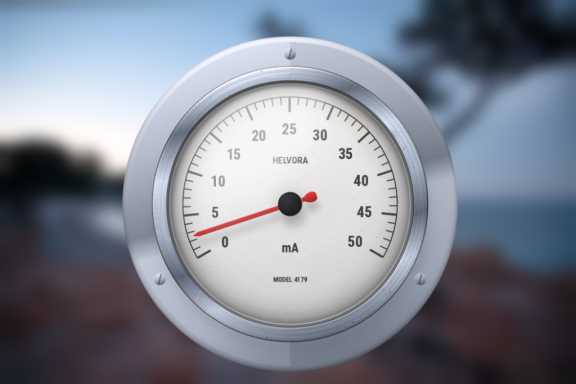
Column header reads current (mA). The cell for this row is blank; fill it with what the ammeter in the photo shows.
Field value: 2.5 mA
